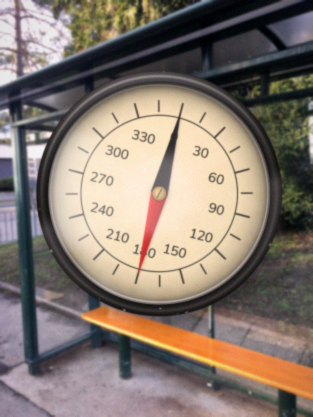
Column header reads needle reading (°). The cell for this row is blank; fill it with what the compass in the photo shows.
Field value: 180 °
